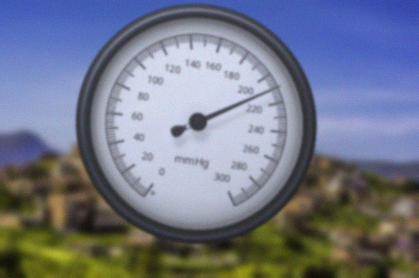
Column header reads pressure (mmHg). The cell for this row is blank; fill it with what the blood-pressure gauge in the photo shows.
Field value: 210 mmHg
